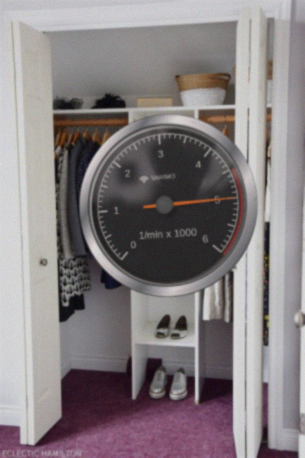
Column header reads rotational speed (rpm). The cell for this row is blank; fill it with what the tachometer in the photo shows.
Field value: 5000 rpm
